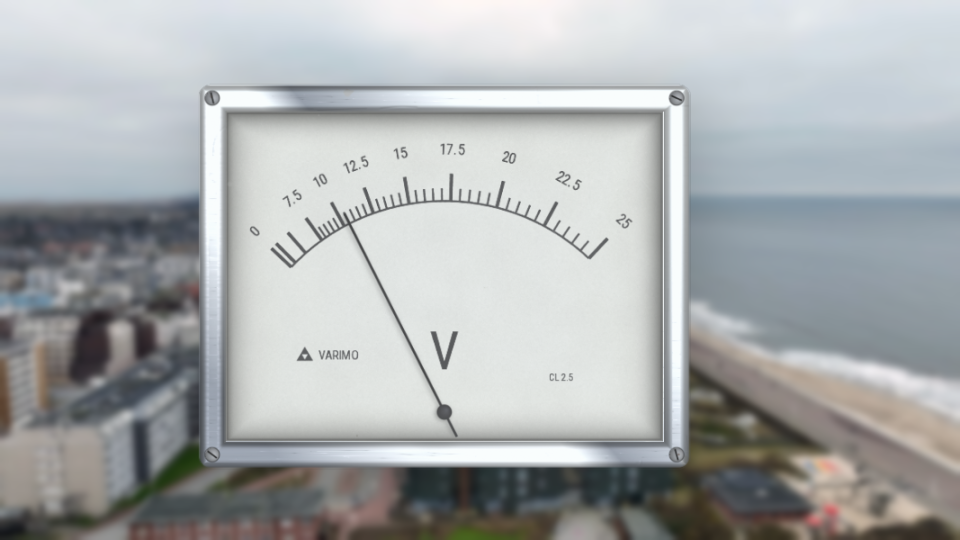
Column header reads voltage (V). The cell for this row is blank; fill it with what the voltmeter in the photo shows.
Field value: 10.5 V
